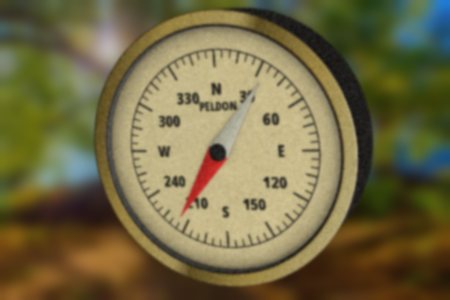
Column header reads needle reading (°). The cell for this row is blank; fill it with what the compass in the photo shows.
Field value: 215 °
